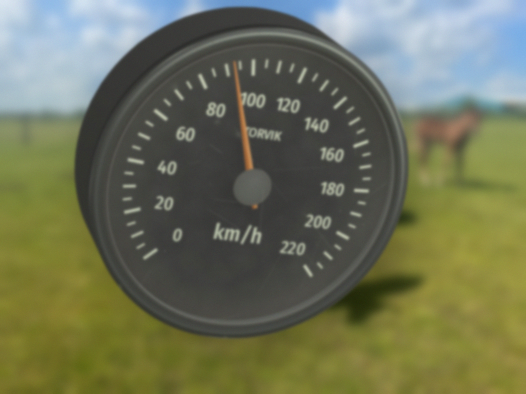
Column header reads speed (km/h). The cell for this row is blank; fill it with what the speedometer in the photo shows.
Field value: 92.5 km/h
